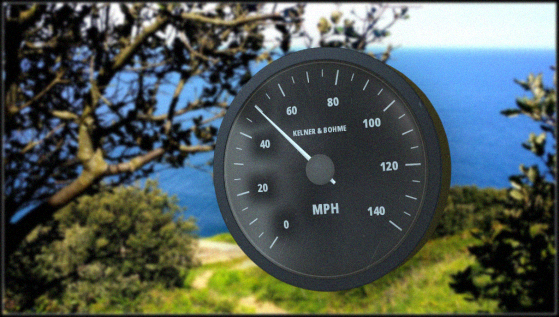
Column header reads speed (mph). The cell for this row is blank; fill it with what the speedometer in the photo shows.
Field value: 50 mph
